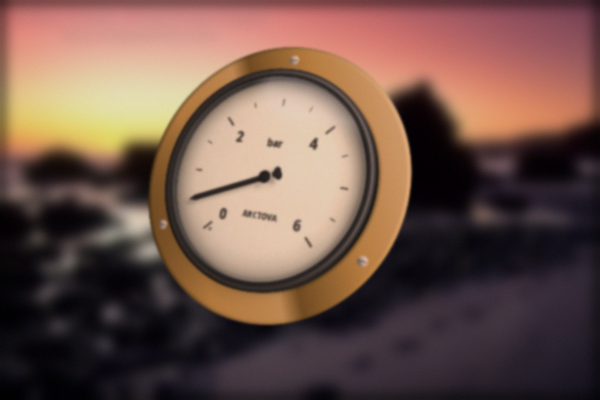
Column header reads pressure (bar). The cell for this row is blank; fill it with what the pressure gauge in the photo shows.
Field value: 0.5 bar
